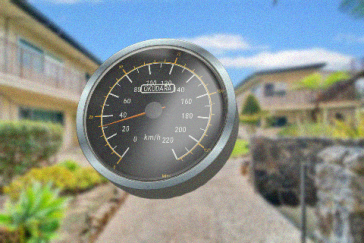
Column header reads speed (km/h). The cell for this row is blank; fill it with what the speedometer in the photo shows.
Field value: 30 km/h
